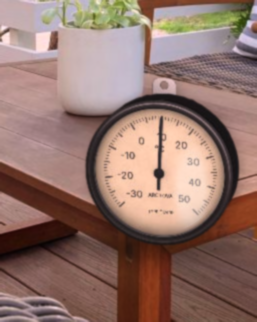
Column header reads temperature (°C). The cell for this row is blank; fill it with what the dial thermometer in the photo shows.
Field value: 10 °C
